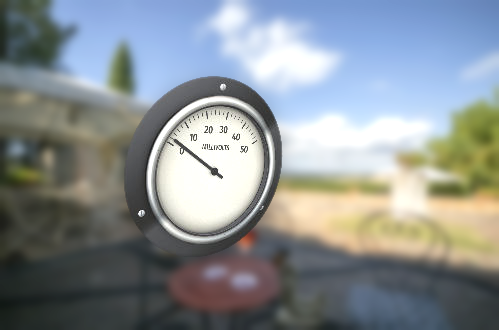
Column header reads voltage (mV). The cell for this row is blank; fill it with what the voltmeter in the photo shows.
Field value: 2 mV
